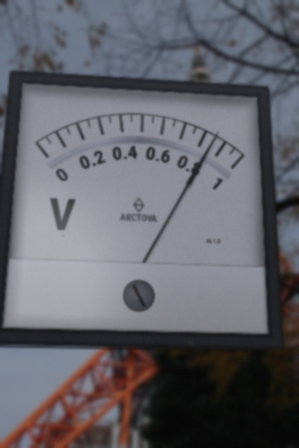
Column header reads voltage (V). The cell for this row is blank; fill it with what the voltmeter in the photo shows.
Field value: 0.85 V
